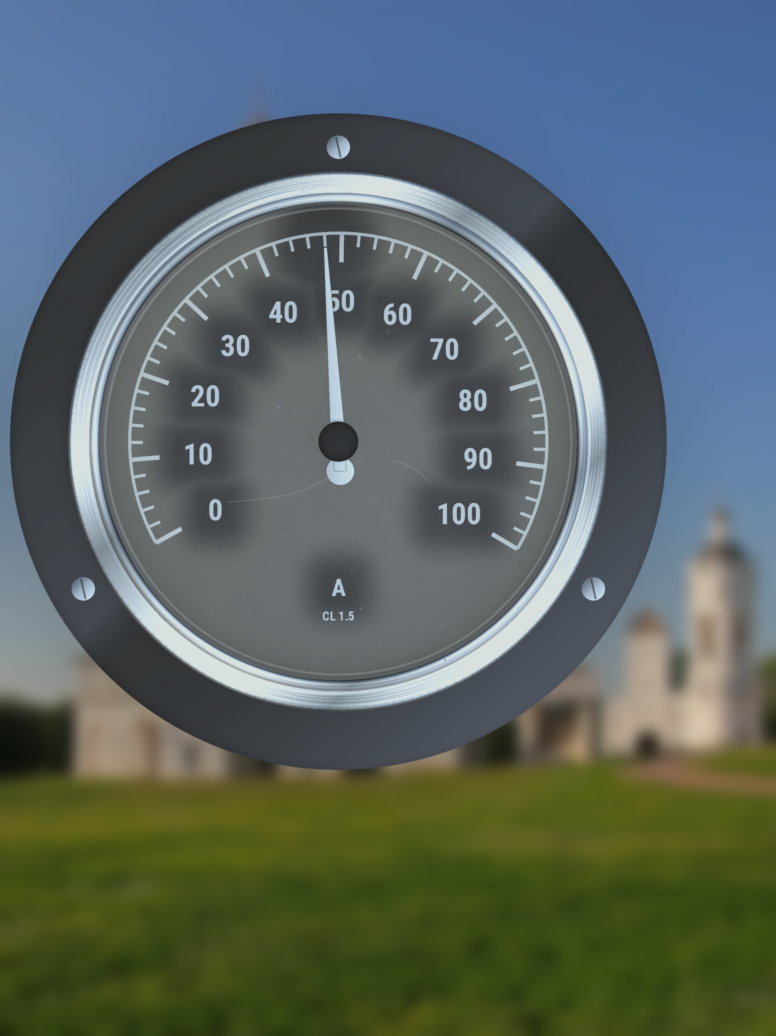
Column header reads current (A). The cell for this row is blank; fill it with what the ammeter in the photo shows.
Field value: 48 A
